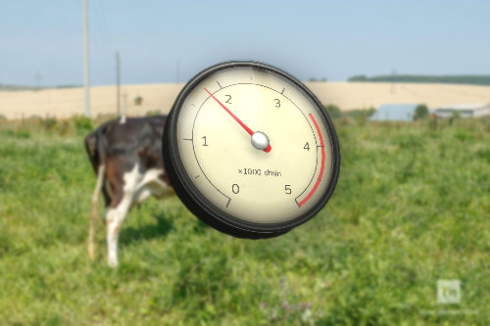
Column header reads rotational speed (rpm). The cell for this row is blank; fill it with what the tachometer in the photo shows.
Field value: 1750 rpm
